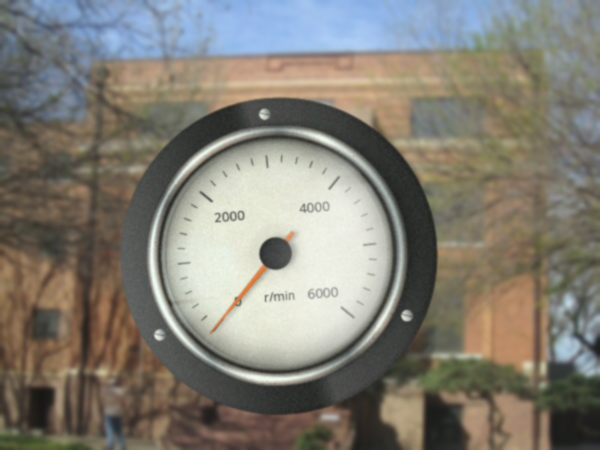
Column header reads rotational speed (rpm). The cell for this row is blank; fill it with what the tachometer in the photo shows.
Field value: 0 rpm
